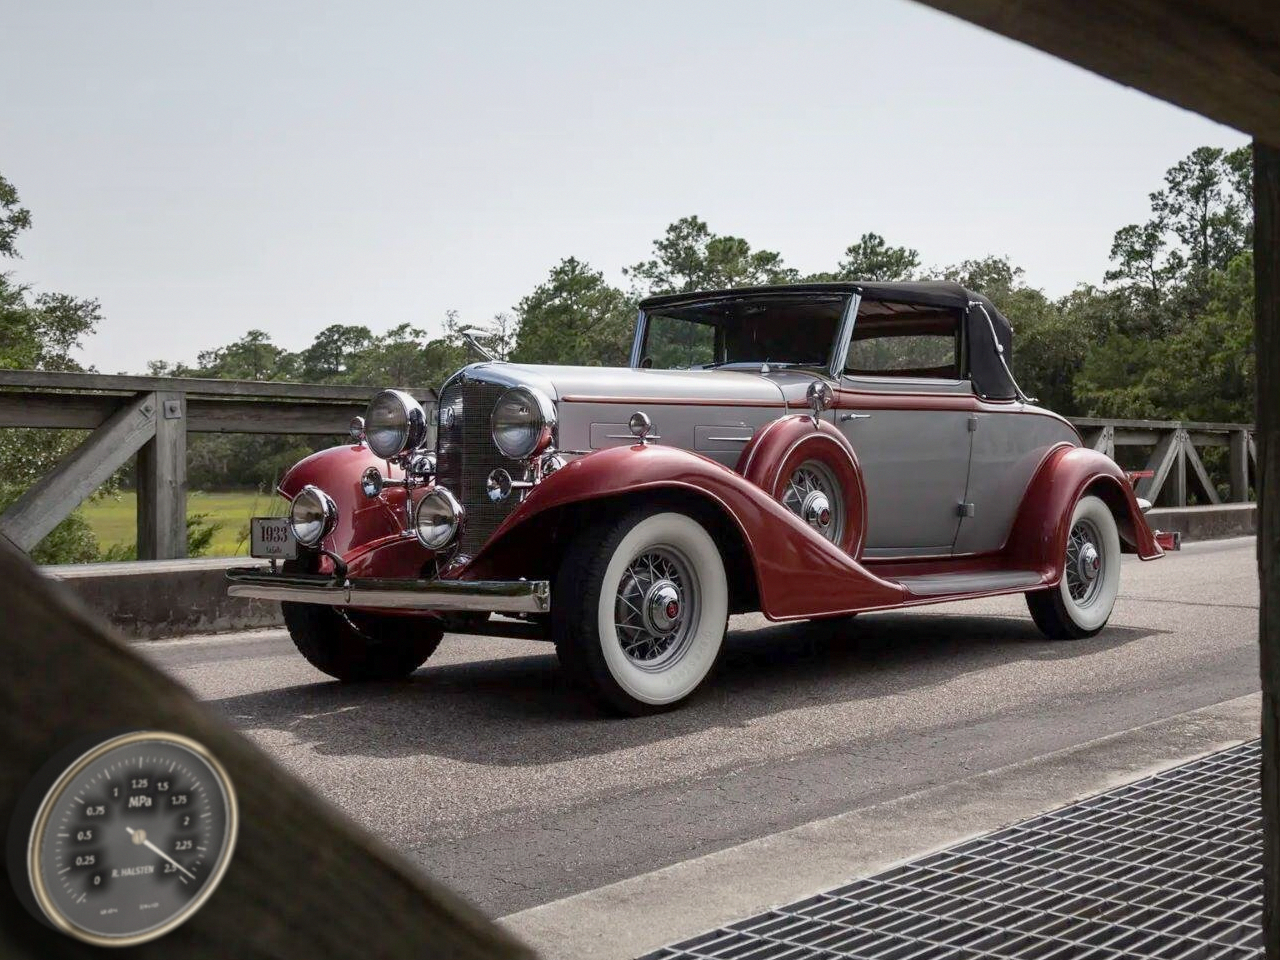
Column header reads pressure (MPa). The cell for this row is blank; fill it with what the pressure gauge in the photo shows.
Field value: 2.45 MPa
